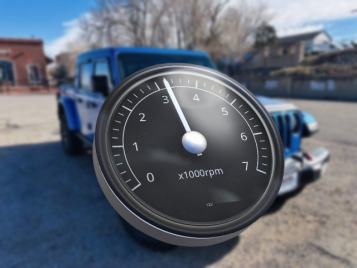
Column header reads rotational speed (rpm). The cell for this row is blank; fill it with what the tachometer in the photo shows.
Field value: 3200 rpm
